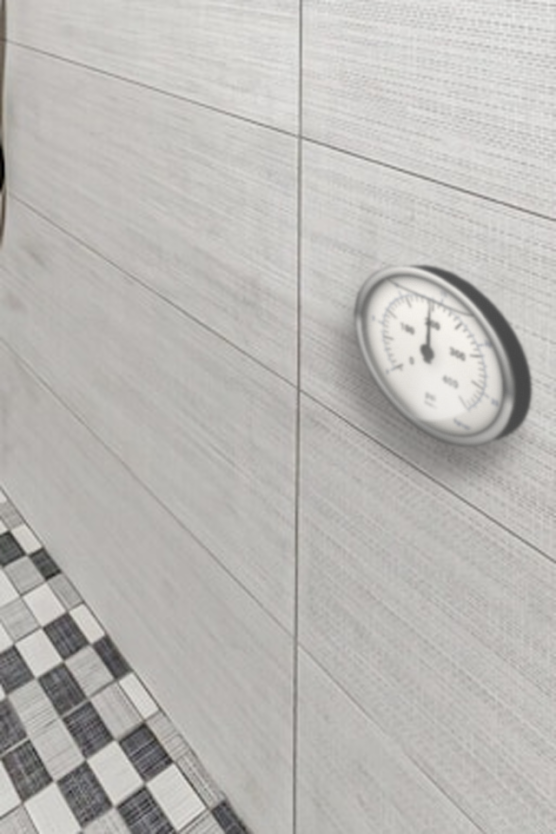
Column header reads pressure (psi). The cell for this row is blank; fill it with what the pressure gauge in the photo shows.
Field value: 200 psi
